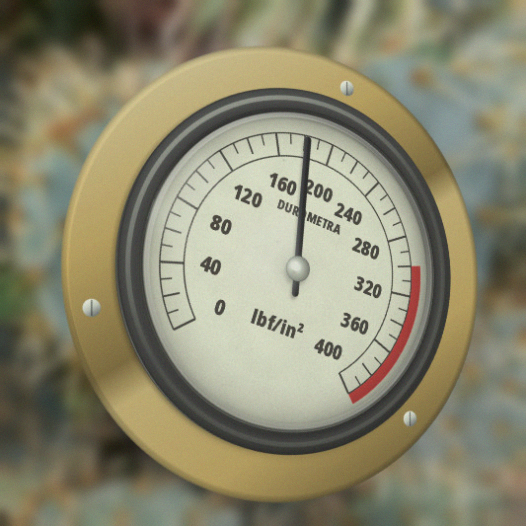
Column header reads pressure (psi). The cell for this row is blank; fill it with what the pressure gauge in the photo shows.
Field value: 180 psi
